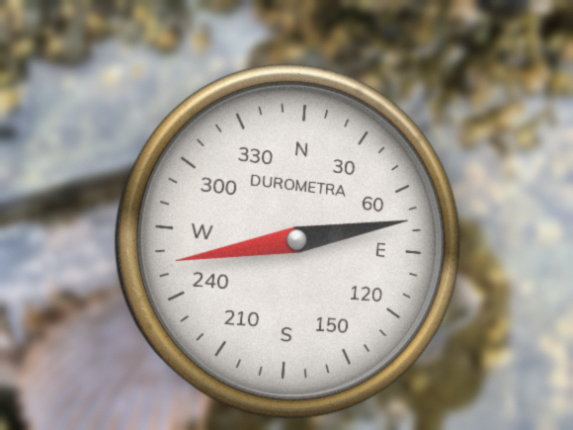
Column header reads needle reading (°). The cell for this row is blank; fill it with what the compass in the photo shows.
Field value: 255 °
